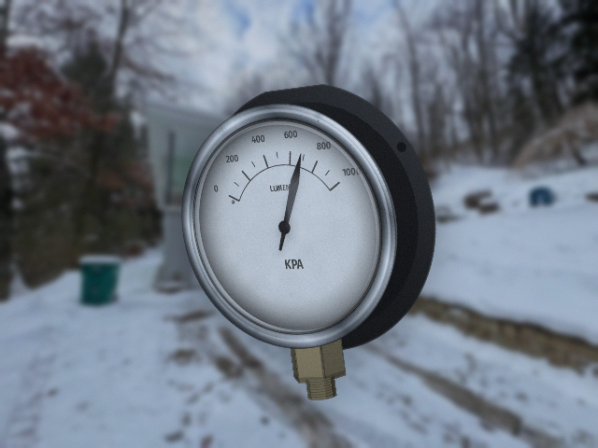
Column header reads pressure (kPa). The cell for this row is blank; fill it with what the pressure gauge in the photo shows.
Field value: 700 kPa
